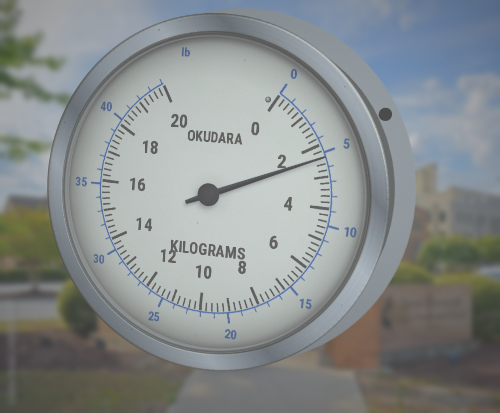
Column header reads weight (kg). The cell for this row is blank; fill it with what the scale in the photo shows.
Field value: 2.4 kg
